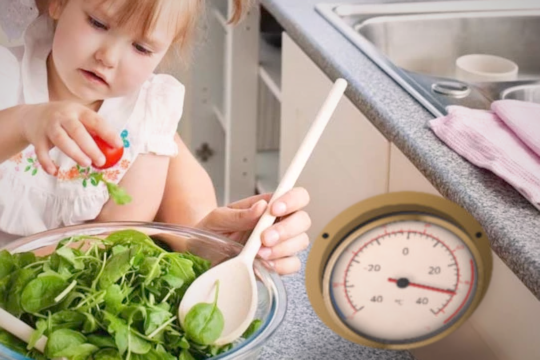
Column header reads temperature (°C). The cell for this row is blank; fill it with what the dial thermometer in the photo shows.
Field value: 30 °C
